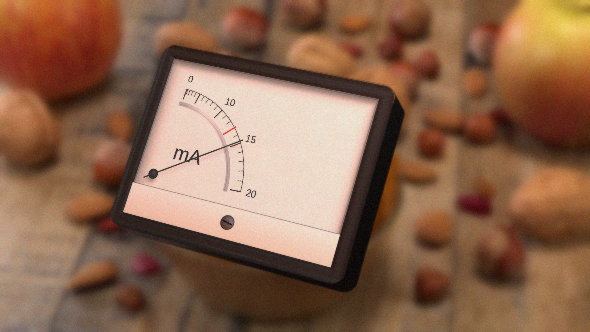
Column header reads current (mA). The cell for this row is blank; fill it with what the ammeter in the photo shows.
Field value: 15 mA
